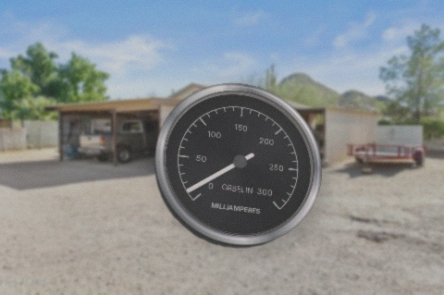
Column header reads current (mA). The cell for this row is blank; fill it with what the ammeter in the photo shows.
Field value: 10 mA
